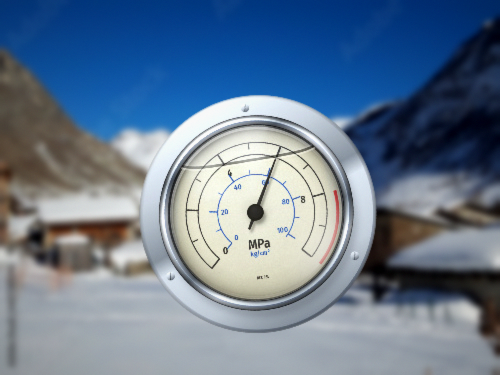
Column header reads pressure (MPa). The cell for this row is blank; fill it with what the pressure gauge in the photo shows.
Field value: 6 MPa
